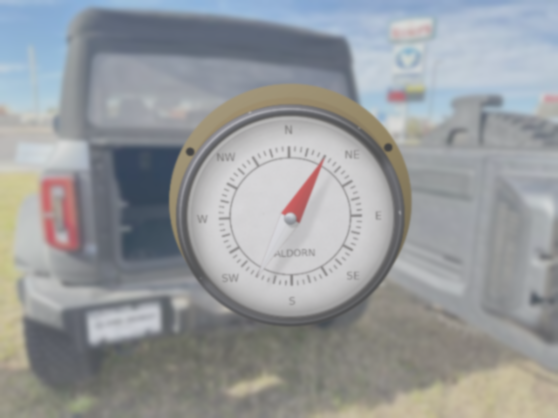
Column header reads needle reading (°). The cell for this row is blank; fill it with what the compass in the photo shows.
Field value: 30 °
